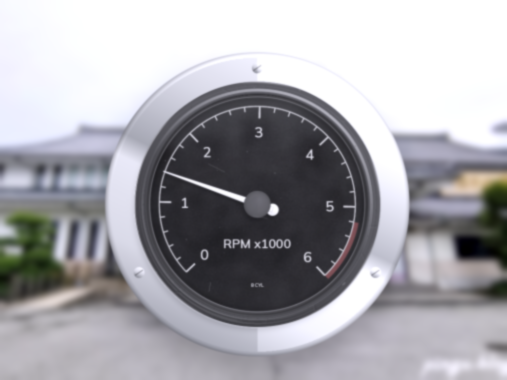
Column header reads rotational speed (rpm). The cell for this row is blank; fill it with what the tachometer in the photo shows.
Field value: 1400 rpm
